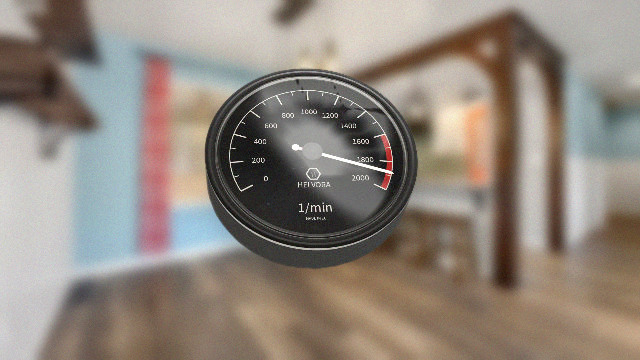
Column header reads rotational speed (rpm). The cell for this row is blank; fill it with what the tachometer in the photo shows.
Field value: 1900 rpm
